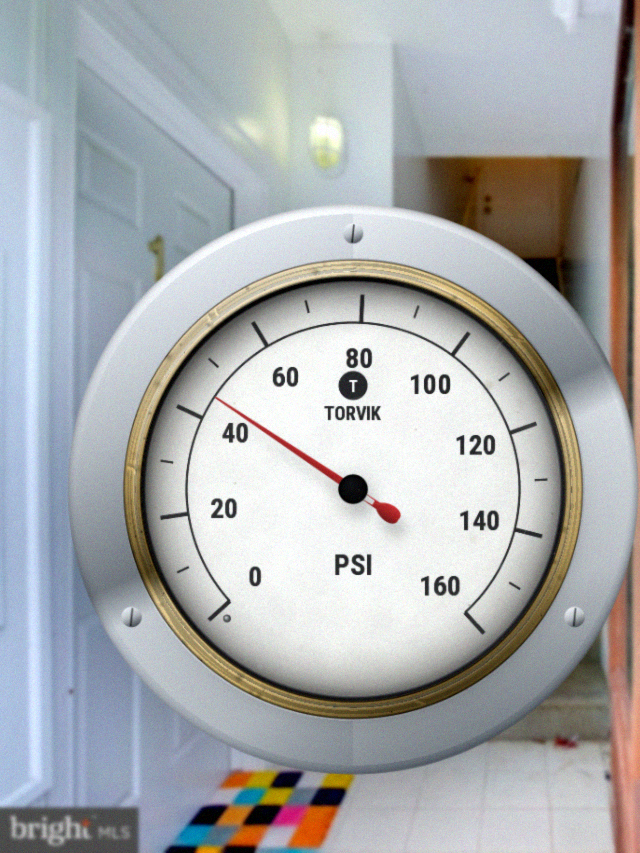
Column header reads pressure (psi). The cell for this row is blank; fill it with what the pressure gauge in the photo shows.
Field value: 45 psi
